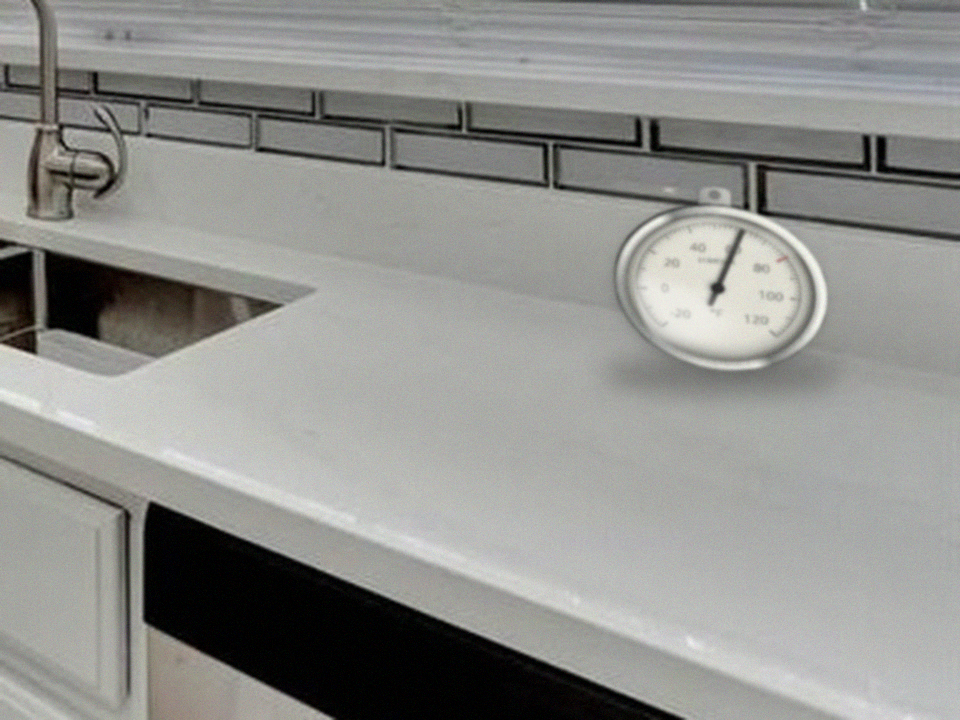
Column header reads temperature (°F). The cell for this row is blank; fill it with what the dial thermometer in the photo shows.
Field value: 60 °F
